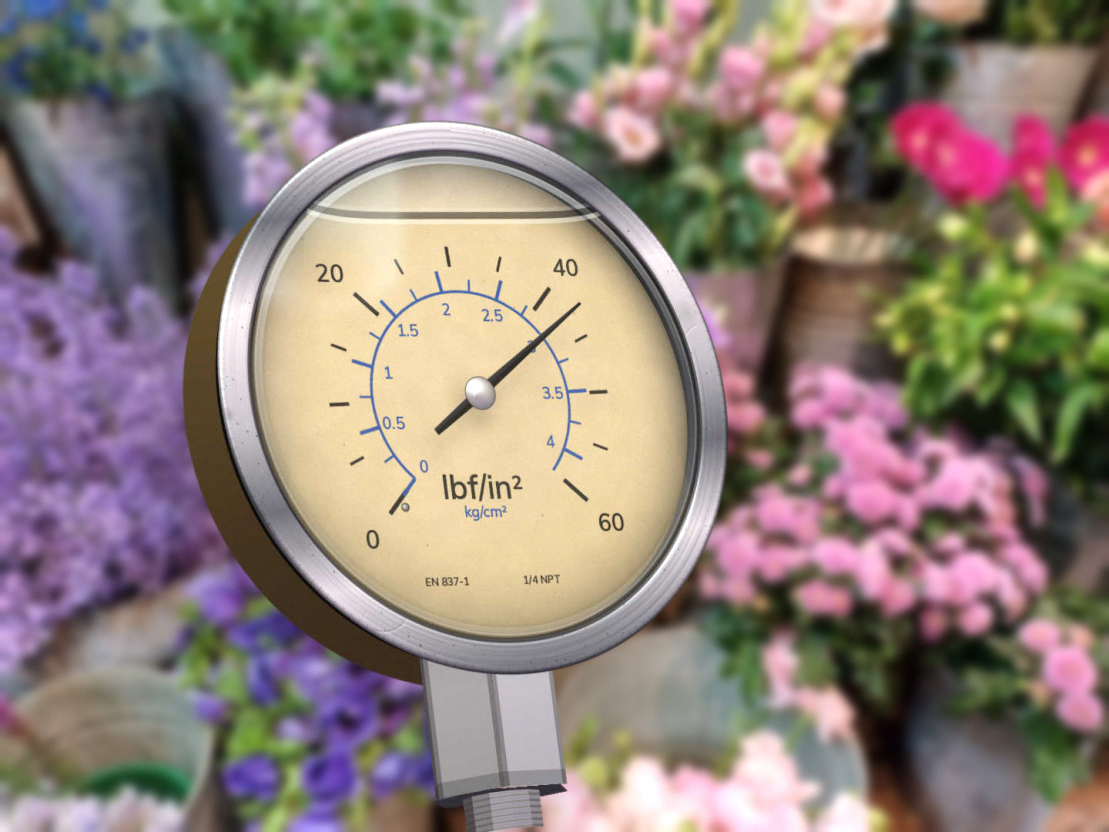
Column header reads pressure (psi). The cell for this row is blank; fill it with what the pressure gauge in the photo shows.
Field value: 42.5 psi
